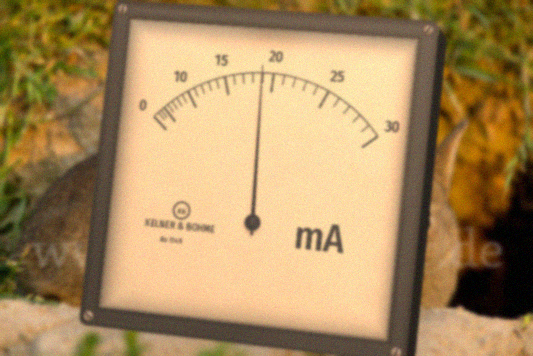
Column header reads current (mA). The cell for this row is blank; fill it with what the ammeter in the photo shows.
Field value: 19 mA
